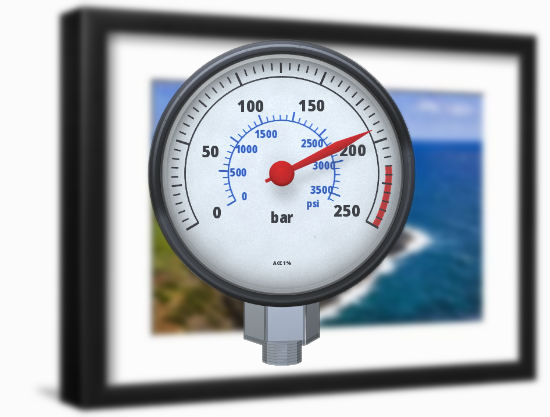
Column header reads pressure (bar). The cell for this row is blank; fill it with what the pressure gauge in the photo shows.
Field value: 192.5 bar
